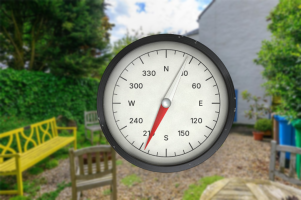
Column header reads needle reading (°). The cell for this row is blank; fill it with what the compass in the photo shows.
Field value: 205 °
